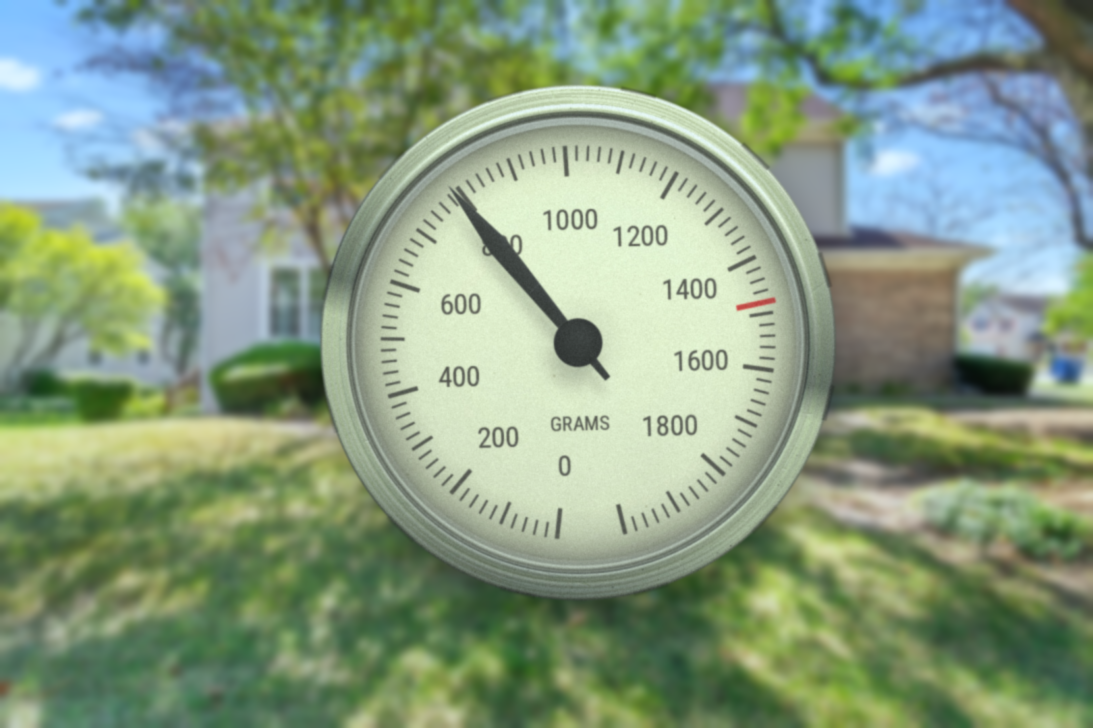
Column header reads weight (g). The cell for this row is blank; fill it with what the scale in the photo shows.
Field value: 790 g
